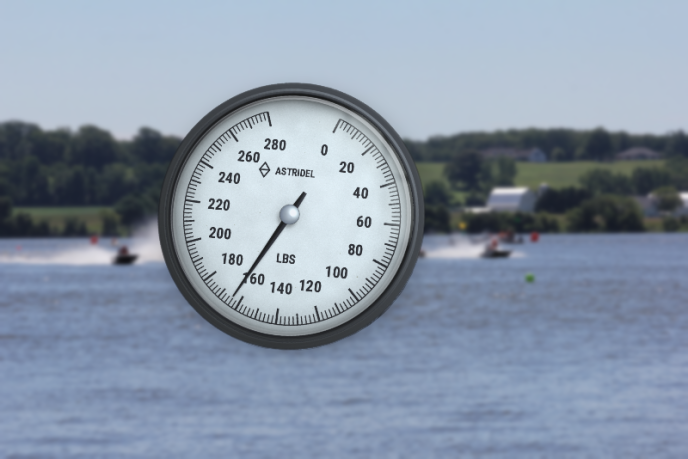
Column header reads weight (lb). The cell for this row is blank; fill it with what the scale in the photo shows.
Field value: 164 lb
